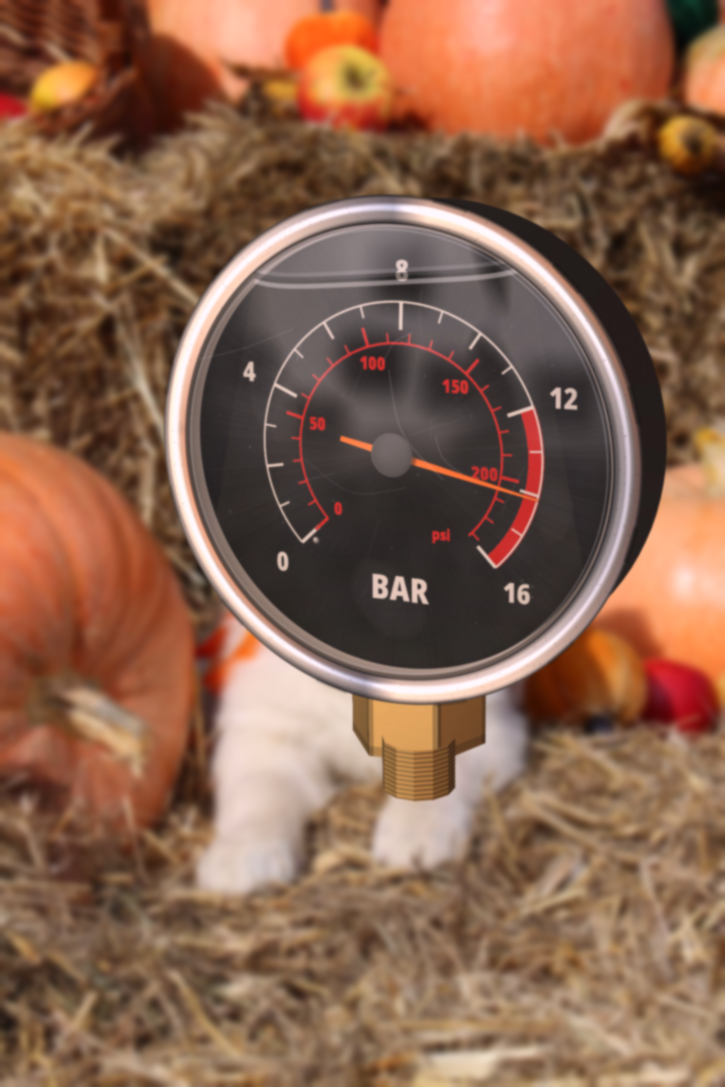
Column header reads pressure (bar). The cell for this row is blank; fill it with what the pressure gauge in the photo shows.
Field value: 14 bar
